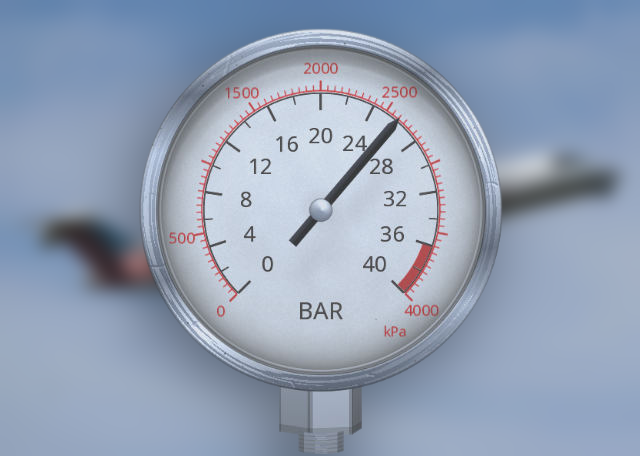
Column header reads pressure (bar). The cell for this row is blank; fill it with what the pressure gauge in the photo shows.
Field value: 26 bar
